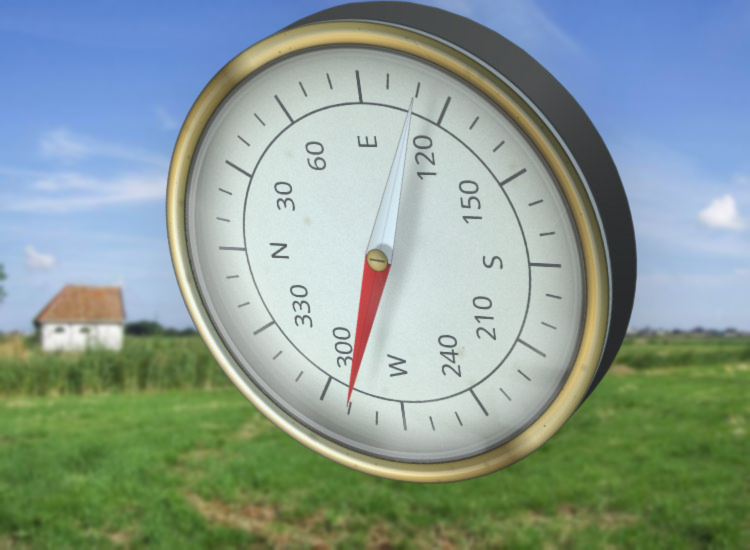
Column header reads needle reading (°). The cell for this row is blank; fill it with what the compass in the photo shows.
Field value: 290 °
